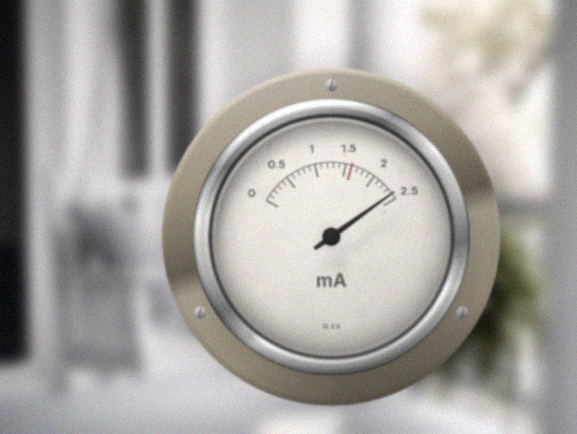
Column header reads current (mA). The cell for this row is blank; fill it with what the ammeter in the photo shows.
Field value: 2.4 mA
